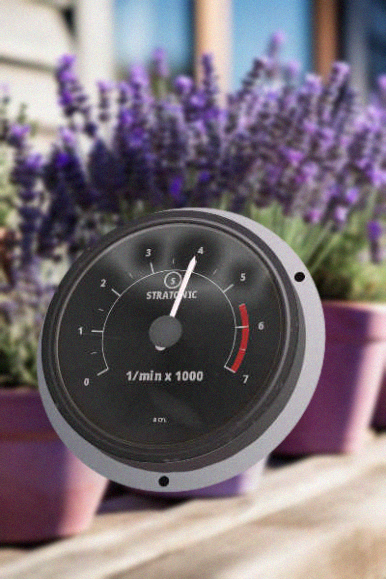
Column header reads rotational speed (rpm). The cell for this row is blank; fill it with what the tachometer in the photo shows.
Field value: 4000 rpm
